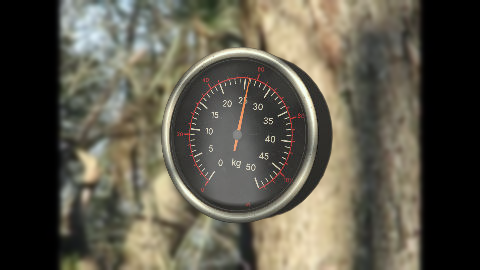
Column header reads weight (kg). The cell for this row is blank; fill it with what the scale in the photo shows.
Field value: 26 kg
